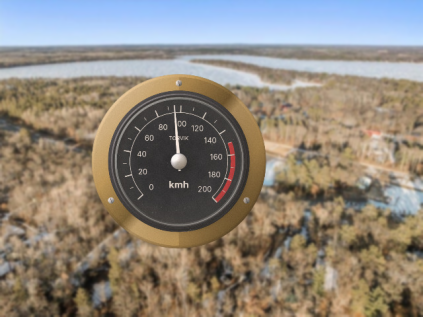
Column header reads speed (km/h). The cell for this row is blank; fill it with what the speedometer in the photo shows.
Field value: 95 km/h
